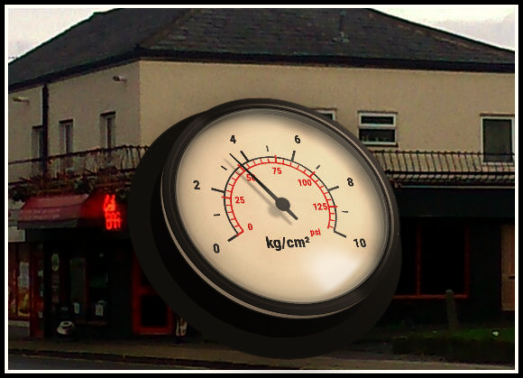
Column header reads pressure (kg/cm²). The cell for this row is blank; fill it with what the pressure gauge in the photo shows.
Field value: 3.5 kg/cm²
